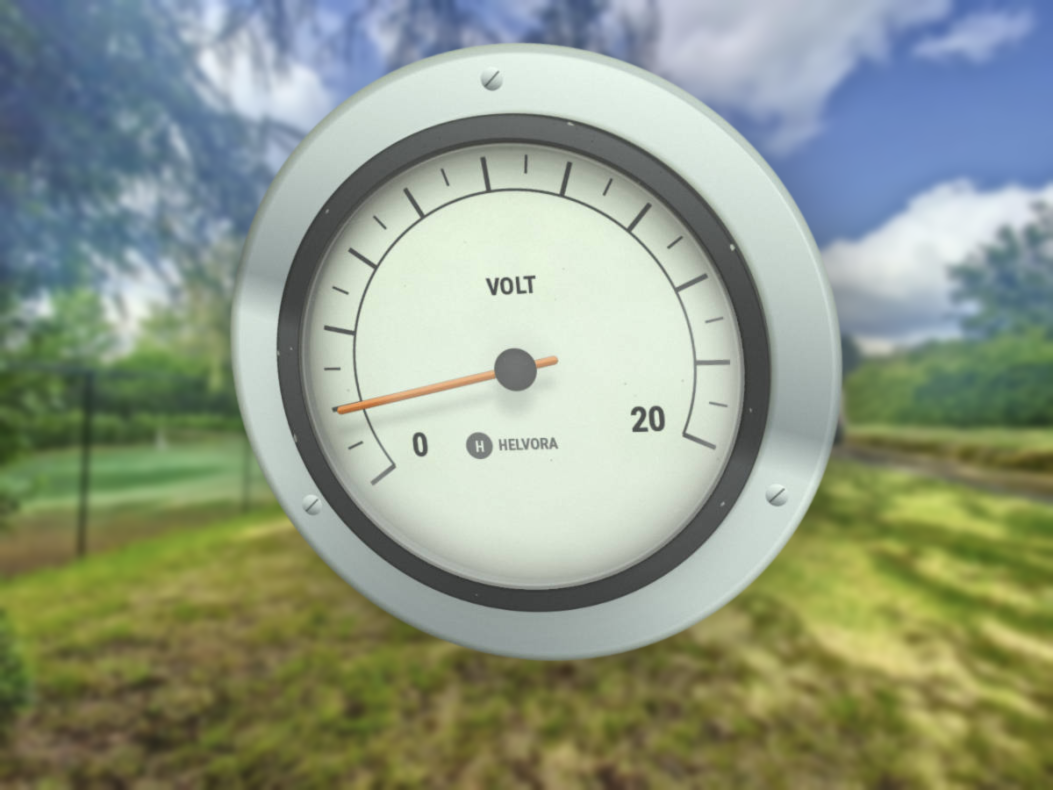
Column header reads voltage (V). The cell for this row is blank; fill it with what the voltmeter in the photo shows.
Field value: 2 V
